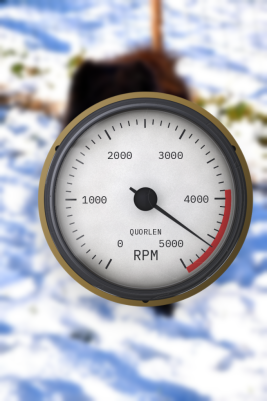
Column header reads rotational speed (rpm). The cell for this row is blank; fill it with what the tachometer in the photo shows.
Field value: 4600 rpm
